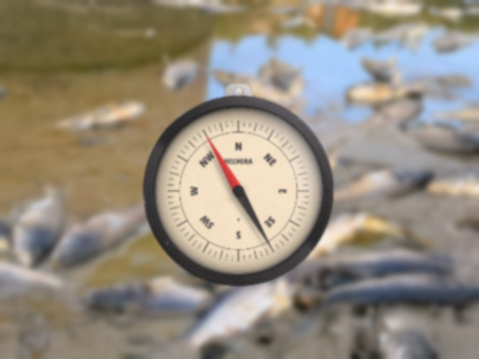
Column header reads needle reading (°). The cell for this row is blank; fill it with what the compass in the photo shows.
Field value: 330 °
